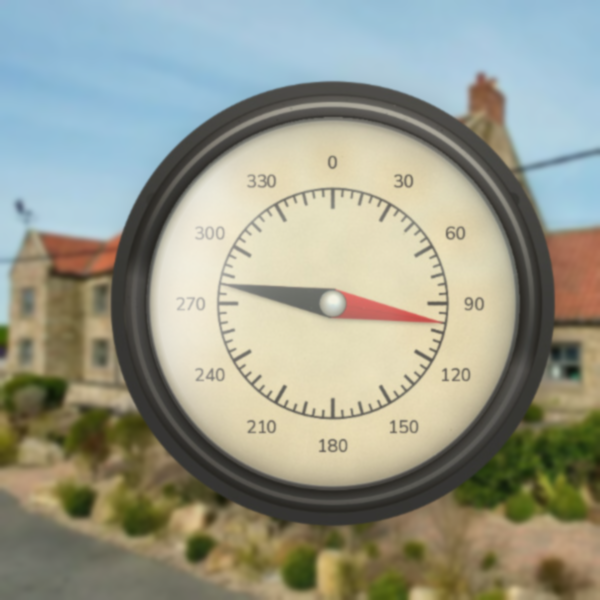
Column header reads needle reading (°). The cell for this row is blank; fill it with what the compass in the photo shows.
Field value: 100 °
